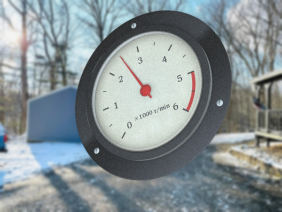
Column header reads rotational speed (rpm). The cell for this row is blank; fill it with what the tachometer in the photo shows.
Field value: 2500 rpm
